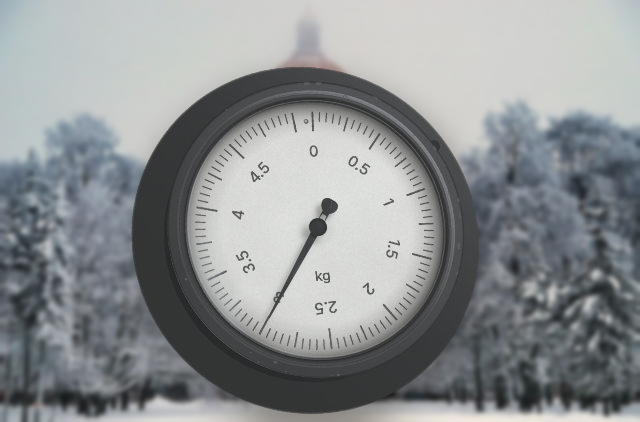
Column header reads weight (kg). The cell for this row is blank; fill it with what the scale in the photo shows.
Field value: 3 kg
